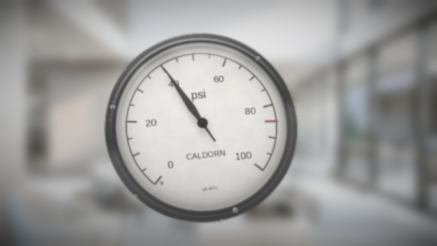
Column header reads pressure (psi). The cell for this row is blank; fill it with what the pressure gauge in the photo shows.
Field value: 40 psi
